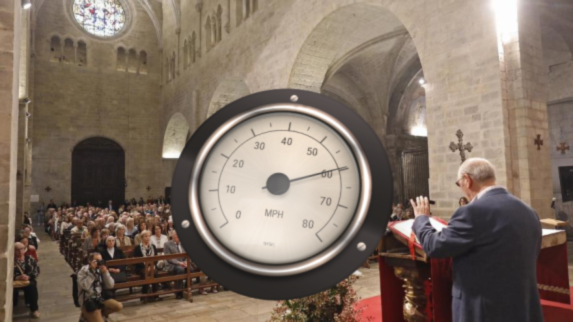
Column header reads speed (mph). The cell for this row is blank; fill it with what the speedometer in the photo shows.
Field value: 60 mph
